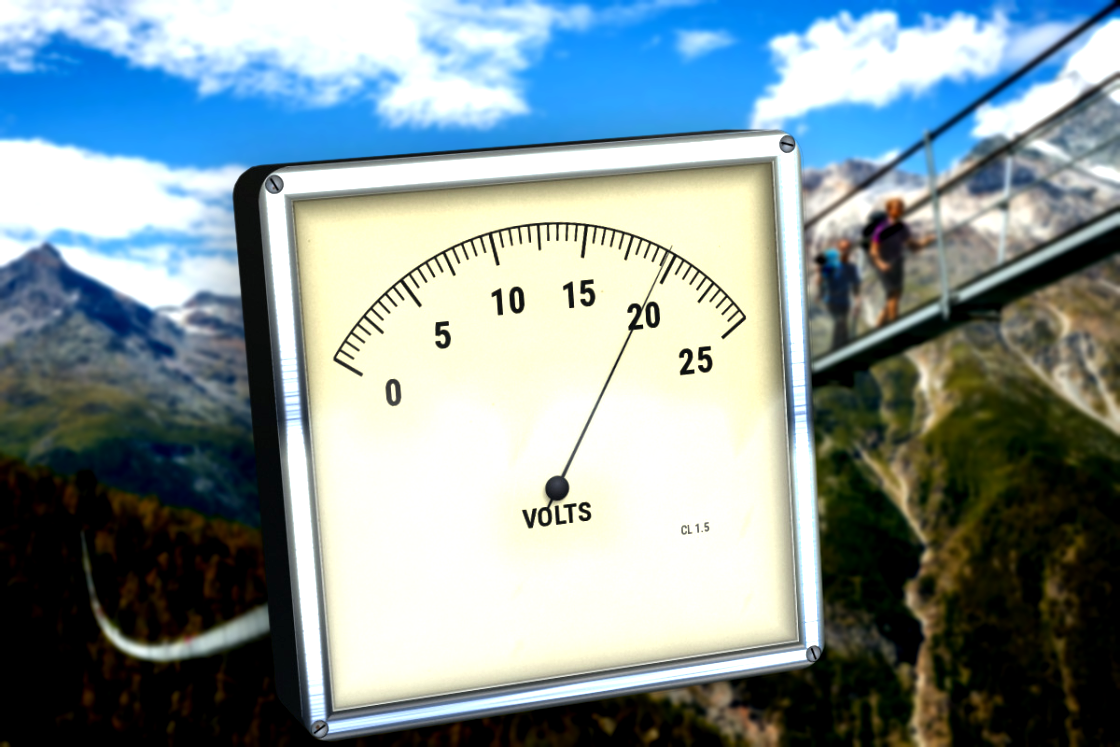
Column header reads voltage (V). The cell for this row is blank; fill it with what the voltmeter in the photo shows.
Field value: 19.5 V
